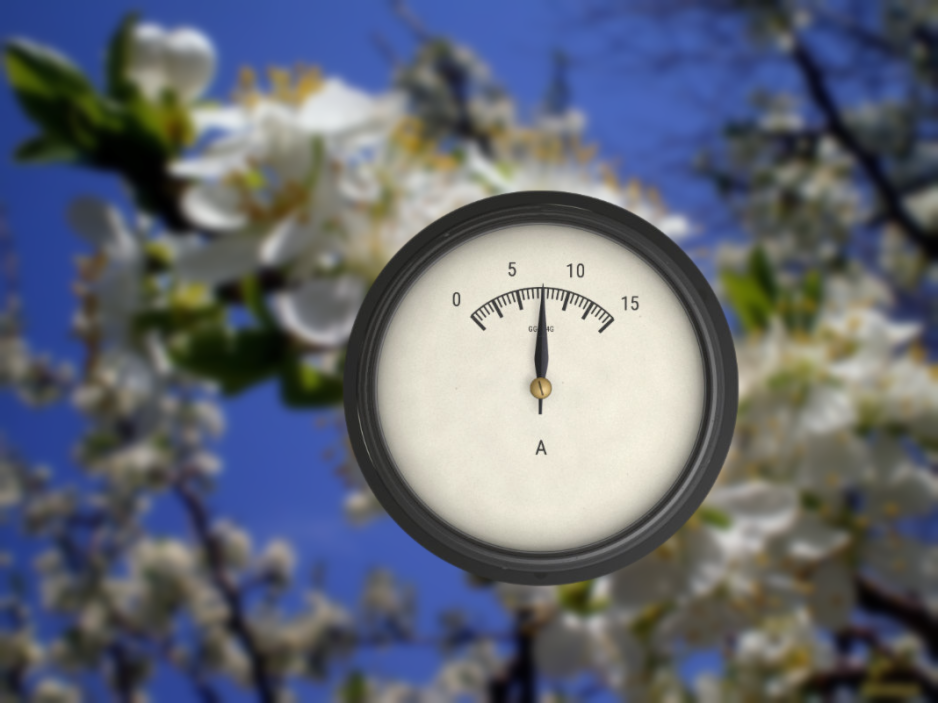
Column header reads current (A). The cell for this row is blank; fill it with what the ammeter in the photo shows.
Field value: 7.5 A
